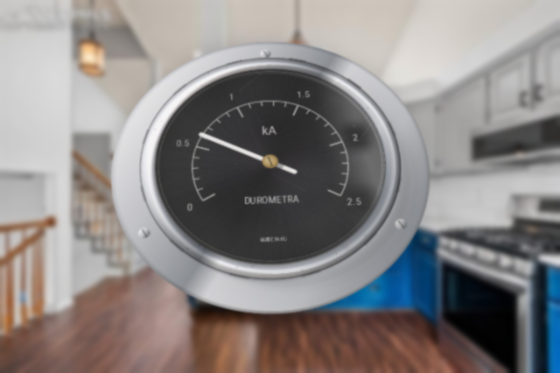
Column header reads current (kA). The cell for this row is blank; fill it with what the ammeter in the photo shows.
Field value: 0.6 kA
